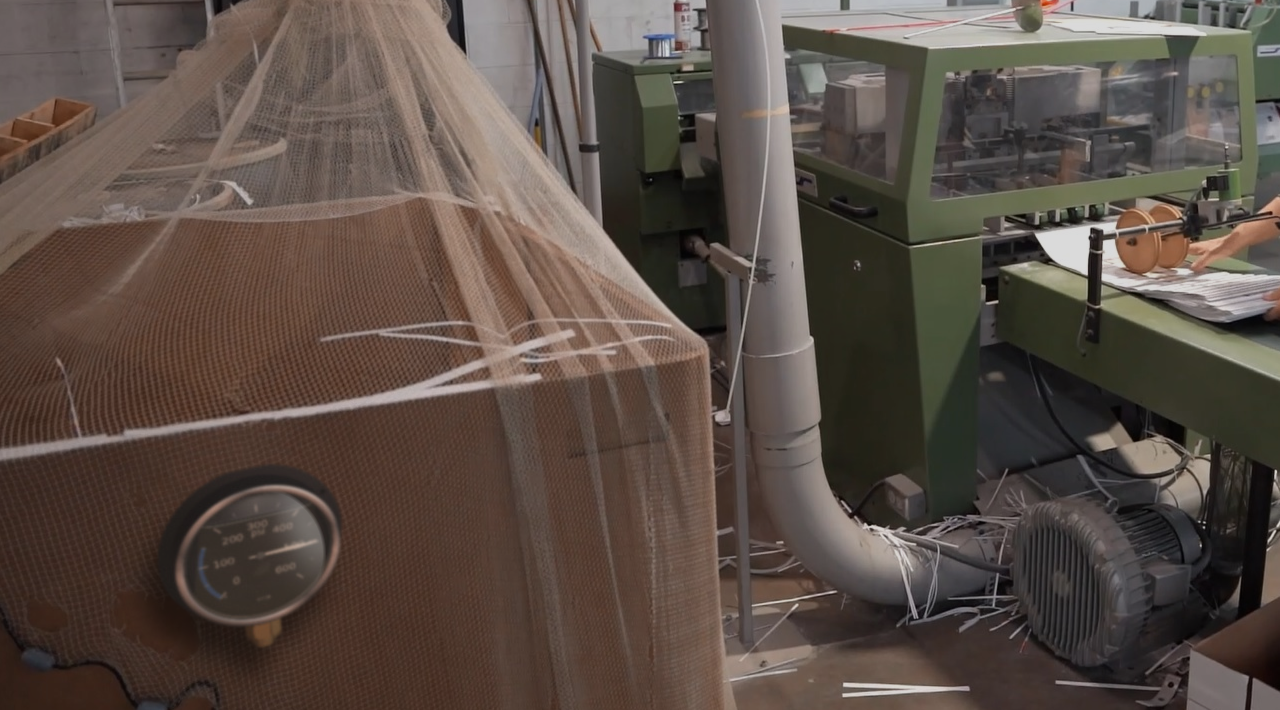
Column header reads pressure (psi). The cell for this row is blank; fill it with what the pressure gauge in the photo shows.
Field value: 500 psi
